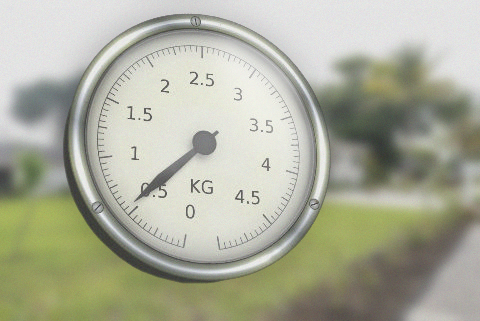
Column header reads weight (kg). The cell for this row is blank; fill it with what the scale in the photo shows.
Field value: 0.55 kg
